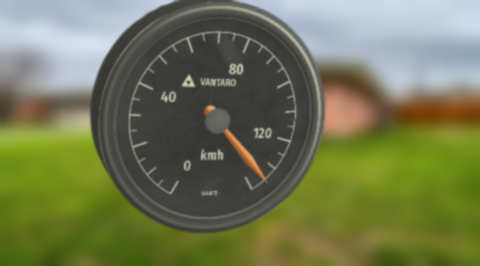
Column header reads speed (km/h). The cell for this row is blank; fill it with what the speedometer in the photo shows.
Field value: 135 km/h
